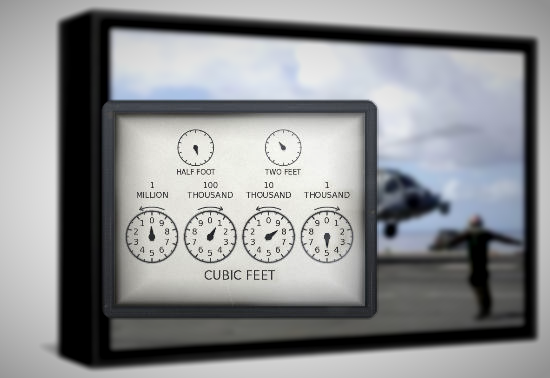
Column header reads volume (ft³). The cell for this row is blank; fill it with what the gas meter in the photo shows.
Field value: 8500 ft³
